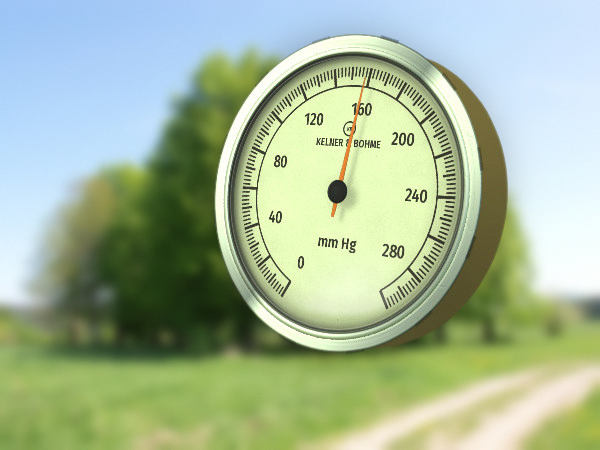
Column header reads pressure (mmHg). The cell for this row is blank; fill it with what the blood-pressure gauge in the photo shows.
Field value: 160 mmHg
